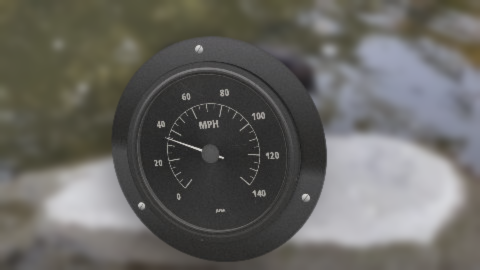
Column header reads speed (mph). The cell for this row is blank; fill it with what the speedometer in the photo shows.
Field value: 35 mph
